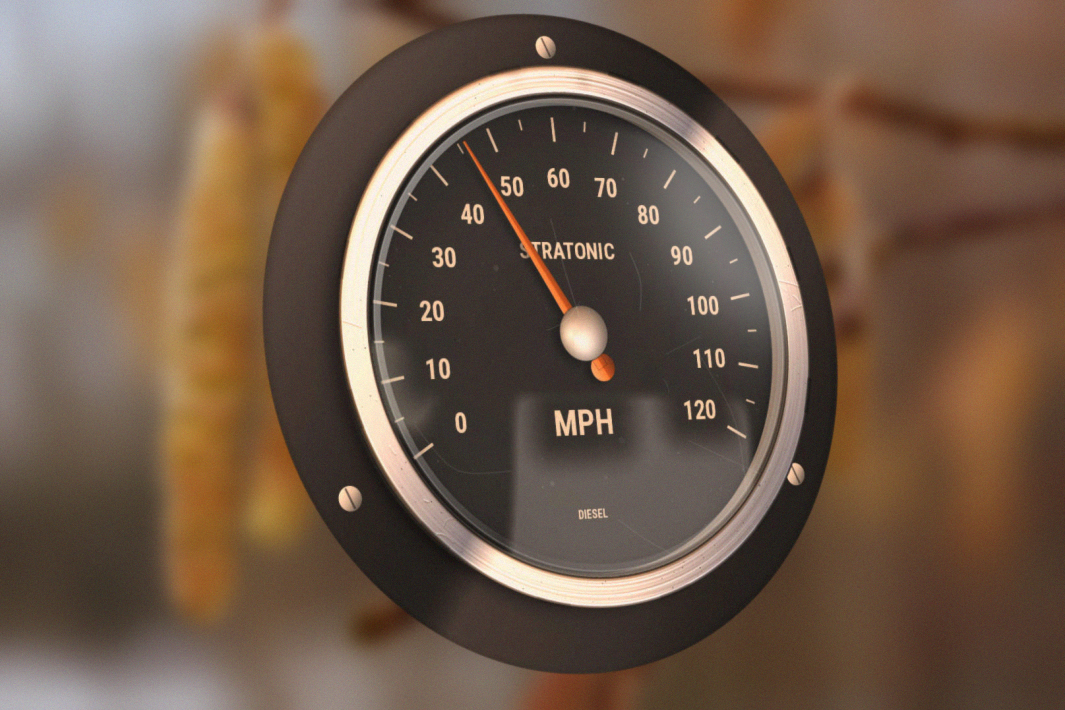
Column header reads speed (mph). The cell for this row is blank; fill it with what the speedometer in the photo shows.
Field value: 45 mph
